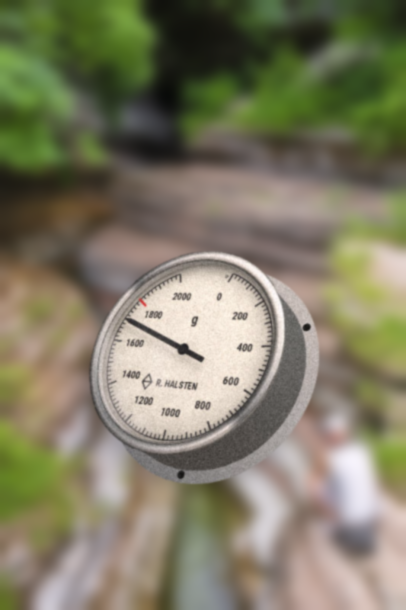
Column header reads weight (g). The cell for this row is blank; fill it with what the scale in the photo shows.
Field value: 1700 g
